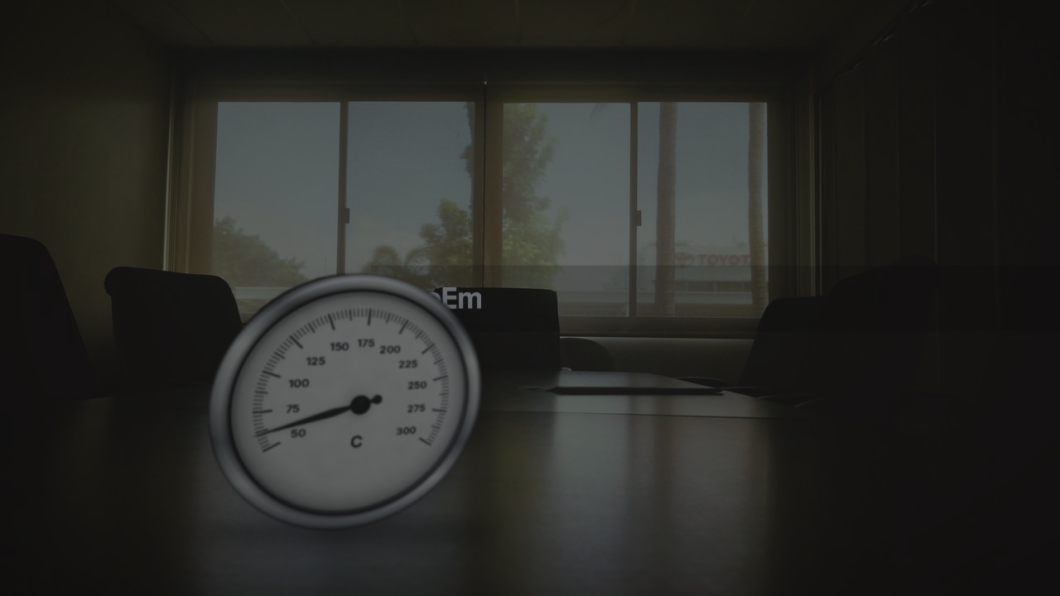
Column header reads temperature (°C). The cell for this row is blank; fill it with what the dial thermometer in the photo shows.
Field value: 62.5 °C
